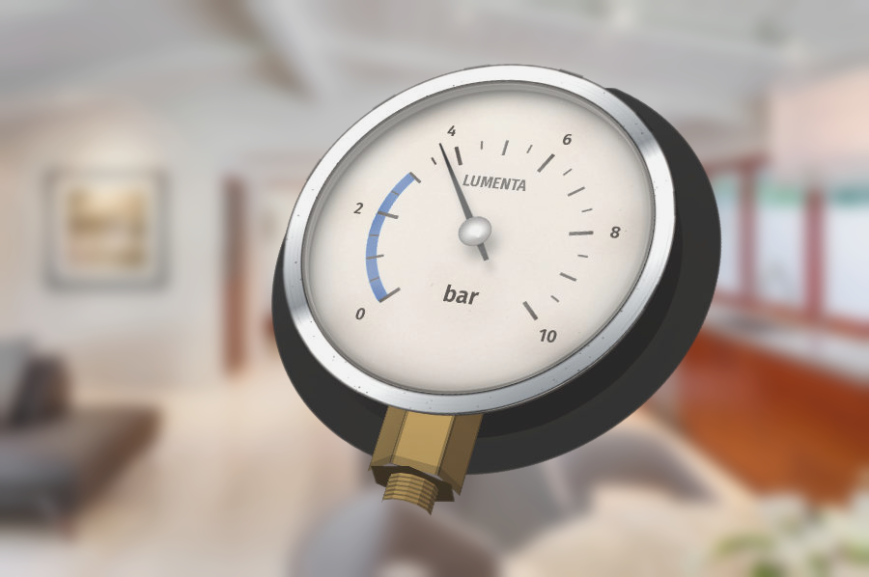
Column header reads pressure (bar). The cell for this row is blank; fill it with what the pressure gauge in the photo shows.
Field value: 3.75 bar
